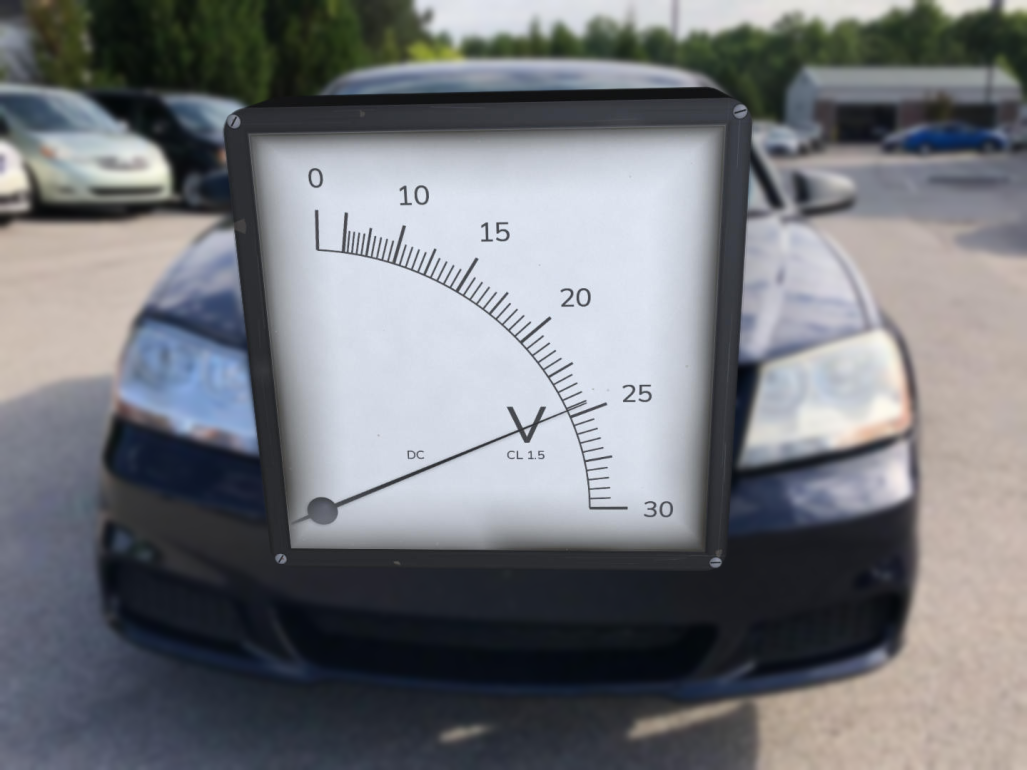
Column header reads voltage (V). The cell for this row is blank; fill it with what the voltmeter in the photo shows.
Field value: 24.5 V
